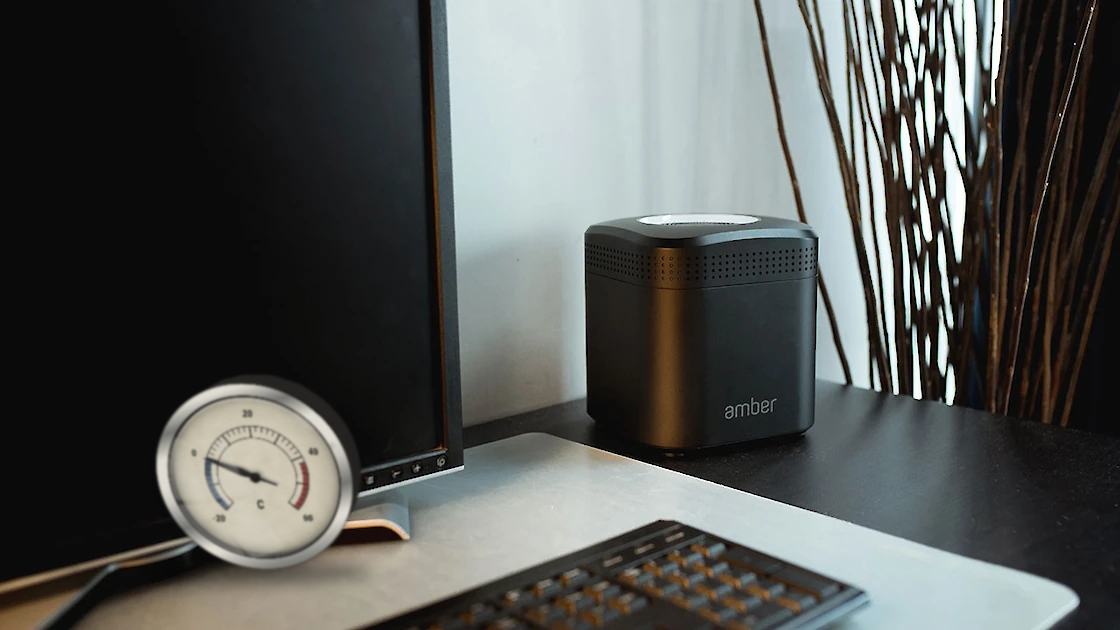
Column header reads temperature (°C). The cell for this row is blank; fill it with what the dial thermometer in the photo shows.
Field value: 0 °C
